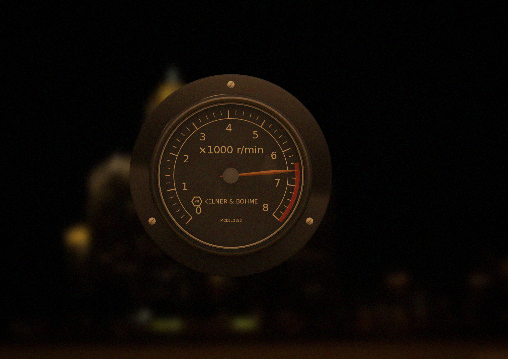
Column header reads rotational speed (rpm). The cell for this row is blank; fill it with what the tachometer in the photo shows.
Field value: 6600 rpm
